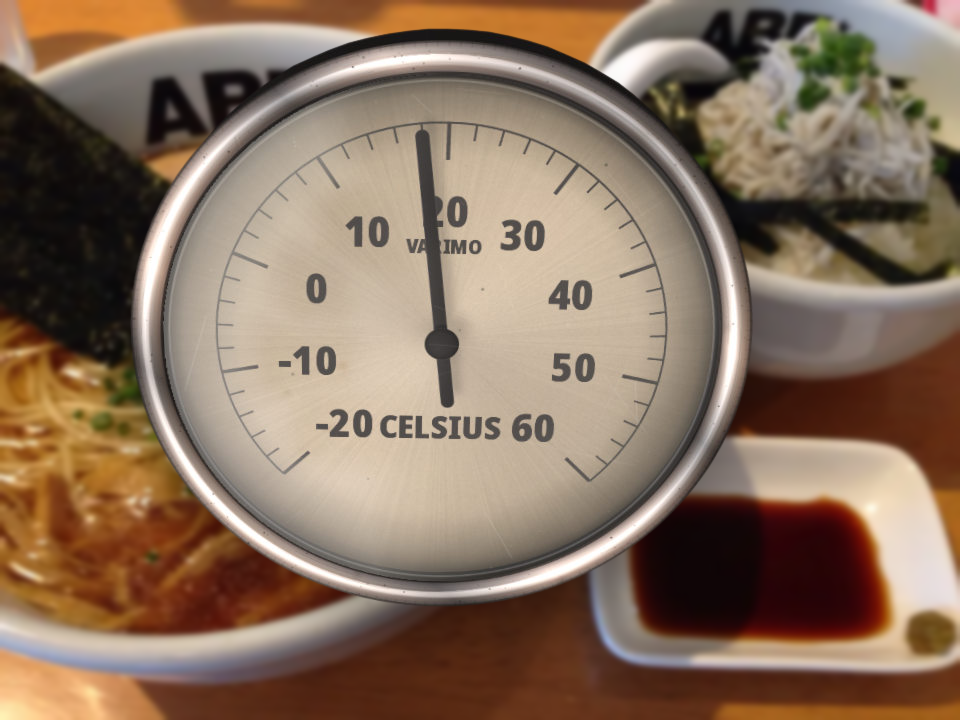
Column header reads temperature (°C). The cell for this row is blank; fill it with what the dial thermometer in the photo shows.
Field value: 18 °C
